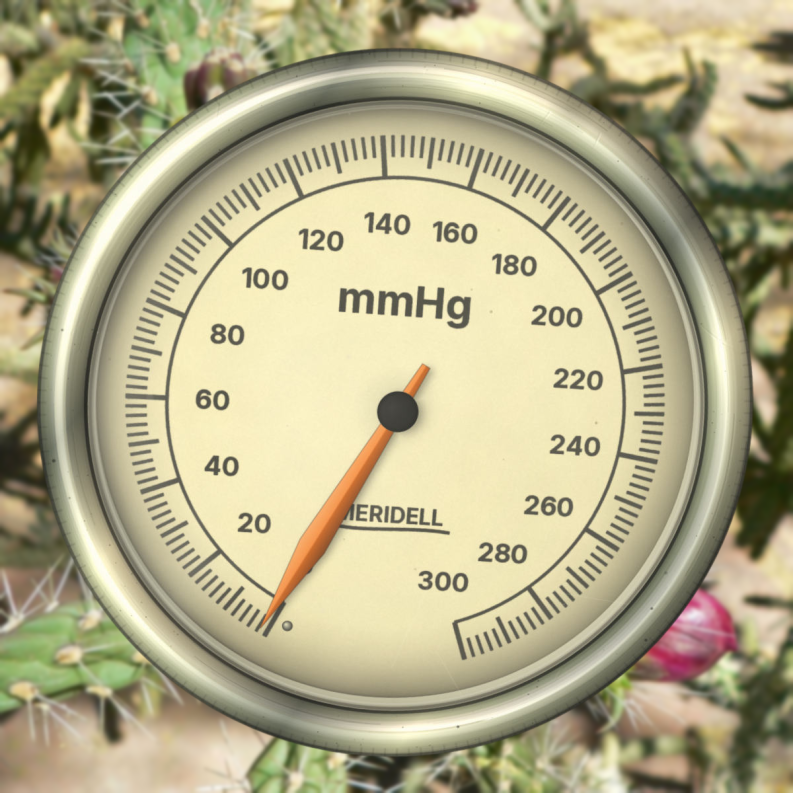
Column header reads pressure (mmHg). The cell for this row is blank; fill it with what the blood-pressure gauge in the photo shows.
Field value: 2 mmHg
